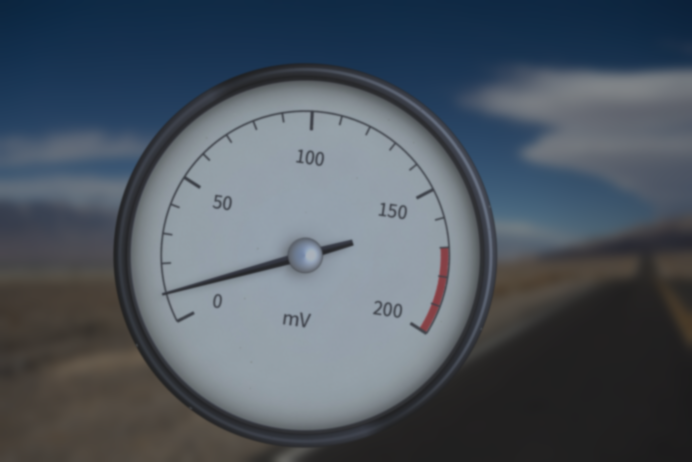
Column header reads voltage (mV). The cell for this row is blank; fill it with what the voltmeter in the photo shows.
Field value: 10 mV
